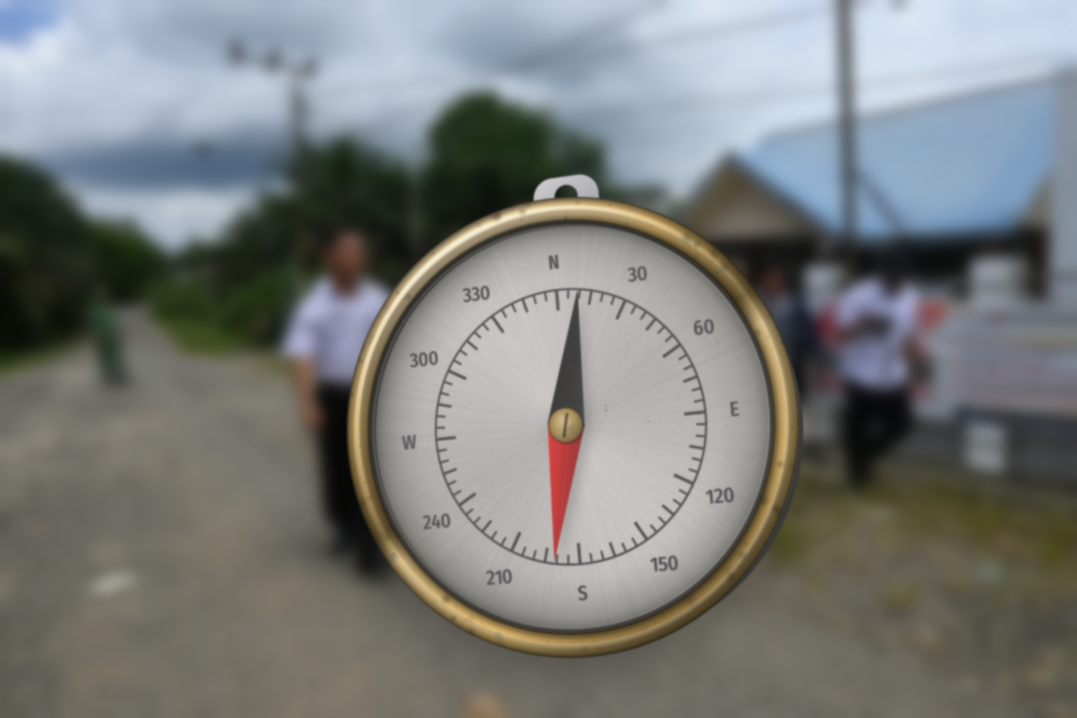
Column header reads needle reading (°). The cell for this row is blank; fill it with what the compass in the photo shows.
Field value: 190 °
